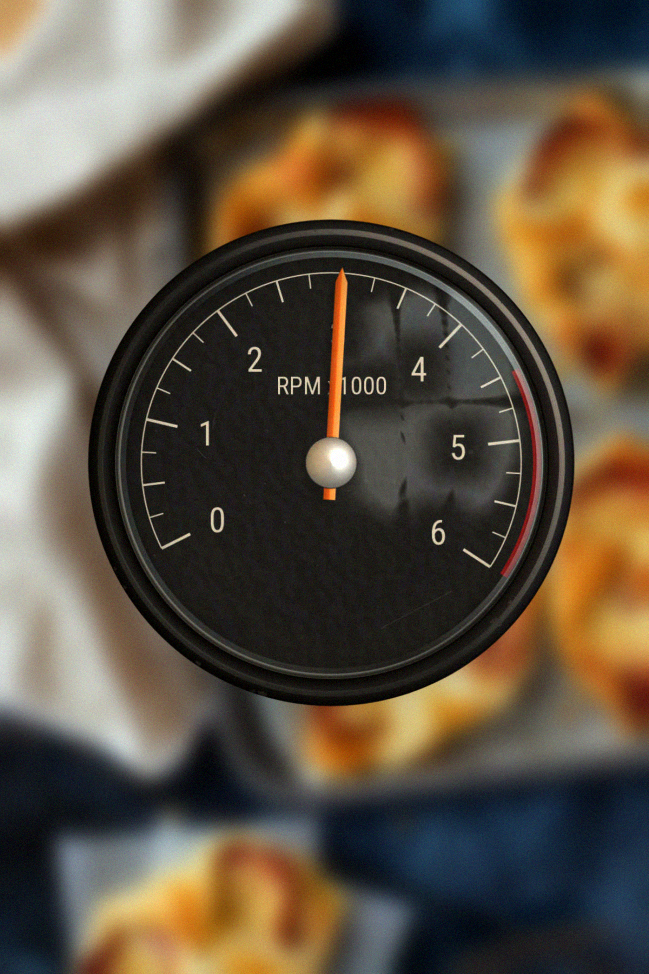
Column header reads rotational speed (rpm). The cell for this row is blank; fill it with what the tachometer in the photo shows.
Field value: 3000 rpm
